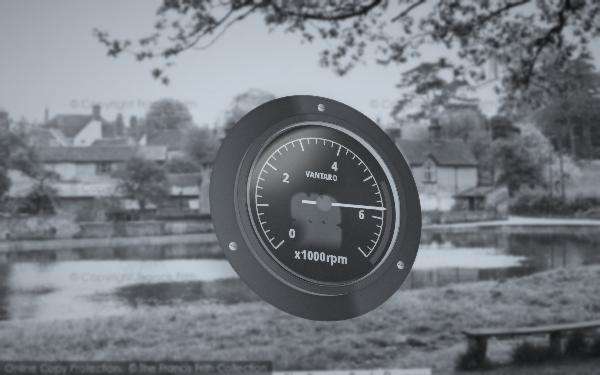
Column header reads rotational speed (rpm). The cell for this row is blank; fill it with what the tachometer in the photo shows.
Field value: 5800 rpm
